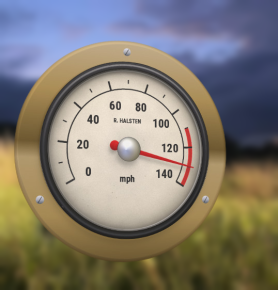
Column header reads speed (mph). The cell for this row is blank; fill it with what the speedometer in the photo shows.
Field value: 130 mph
